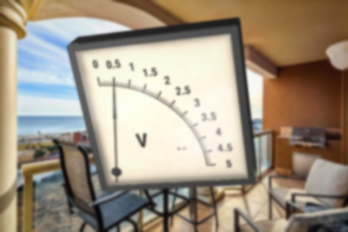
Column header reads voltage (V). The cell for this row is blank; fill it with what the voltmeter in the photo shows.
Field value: 0.5 V
